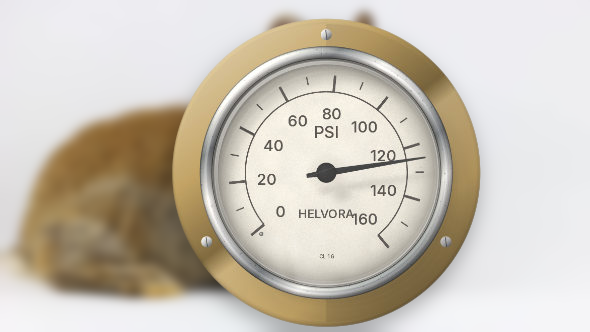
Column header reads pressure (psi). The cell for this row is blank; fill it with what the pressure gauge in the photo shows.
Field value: 125 psi
